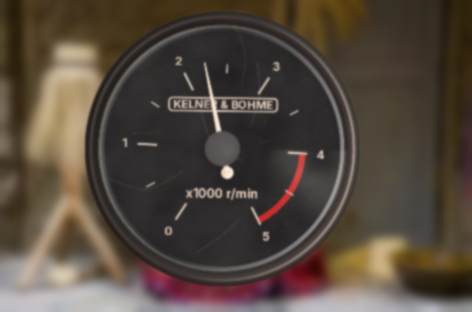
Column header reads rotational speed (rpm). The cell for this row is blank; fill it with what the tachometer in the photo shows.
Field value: 2250 rpm
